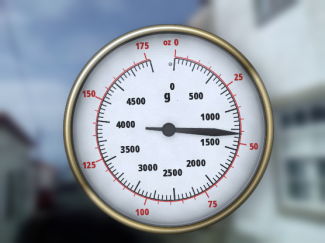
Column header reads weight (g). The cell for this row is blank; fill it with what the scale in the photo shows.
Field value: 1300 g
